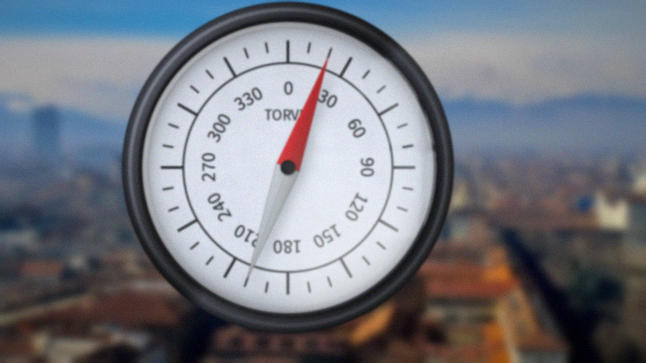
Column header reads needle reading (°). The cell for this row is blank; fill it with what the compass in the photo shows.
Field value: 20 °
